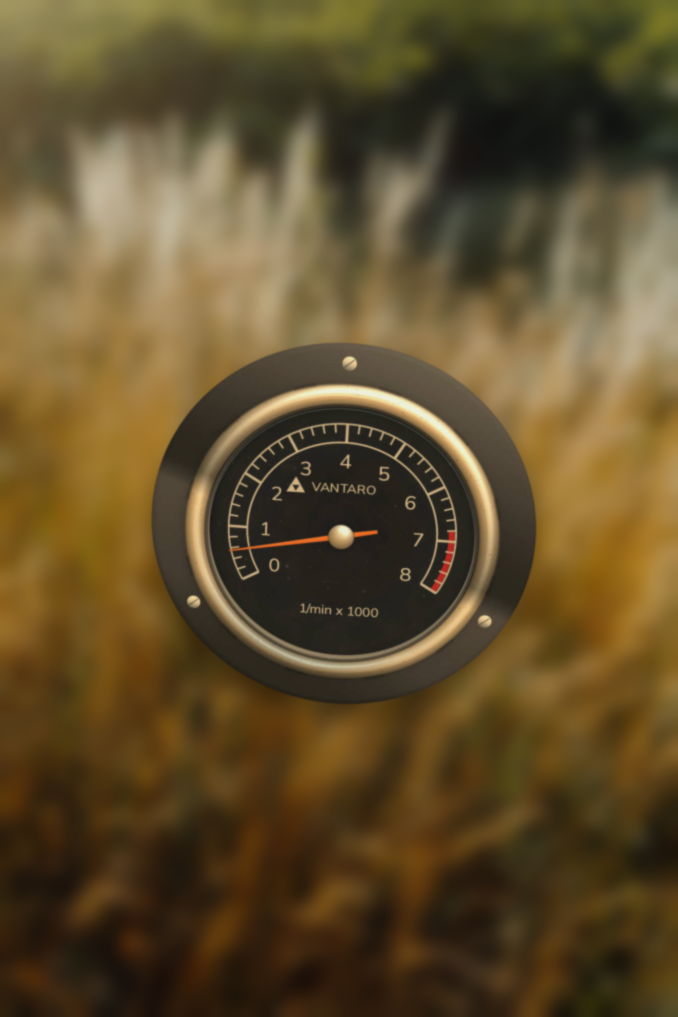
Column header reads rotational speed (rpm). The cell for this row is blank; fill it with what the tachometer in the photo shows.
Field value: 600 rpm
